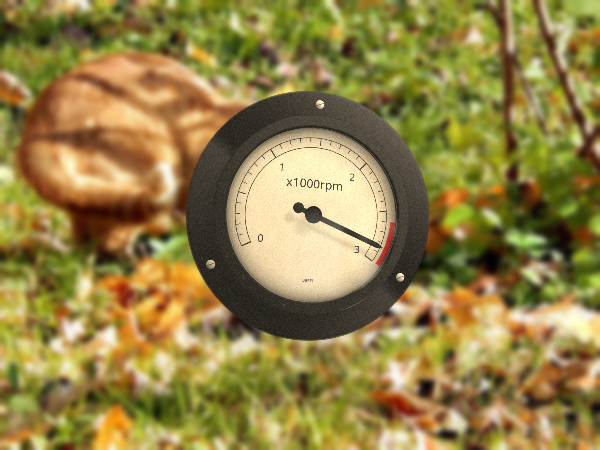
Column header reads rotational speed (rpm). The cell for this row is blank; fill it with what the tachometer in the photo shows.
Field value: 2850 rpm
